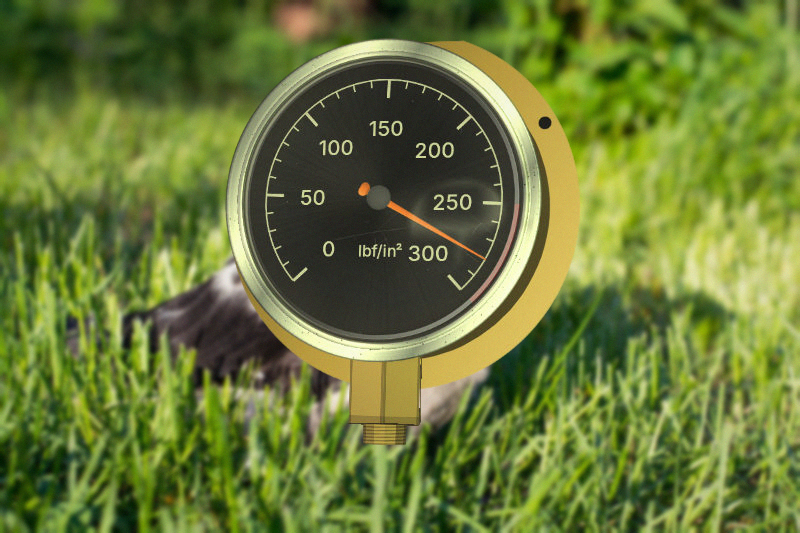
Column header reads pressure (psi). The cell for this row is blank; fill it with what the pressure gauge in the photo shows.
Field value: 280 psi
